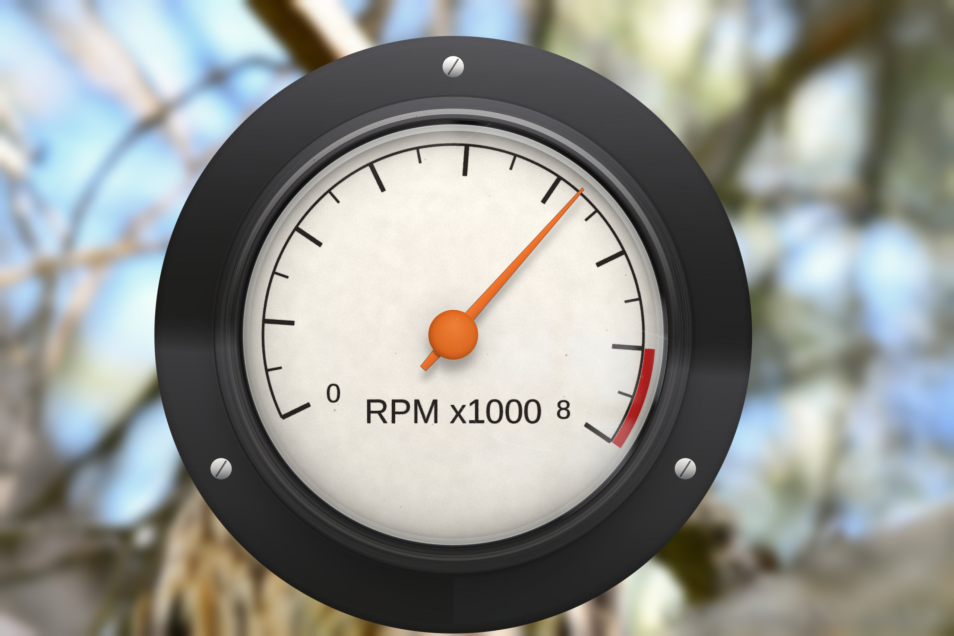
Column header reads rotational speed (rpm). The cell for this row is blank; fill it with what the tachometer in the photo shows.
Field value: 5250 rpm
